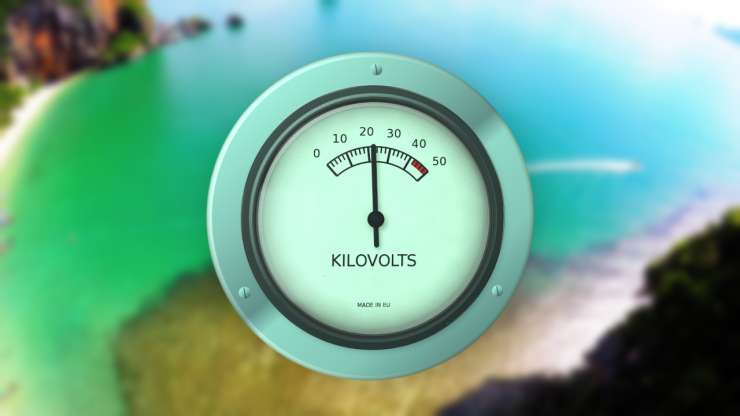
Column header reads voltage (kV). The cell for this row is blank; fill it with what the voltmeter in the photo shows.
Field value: 22 kV
